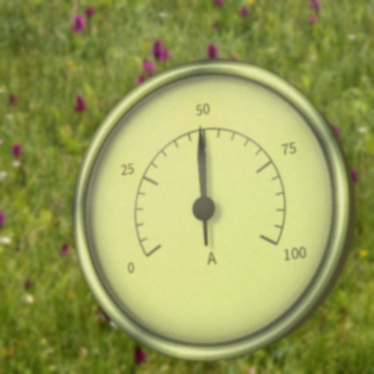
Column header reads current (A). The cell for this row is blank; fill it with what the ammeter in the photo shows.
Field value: 50 A
